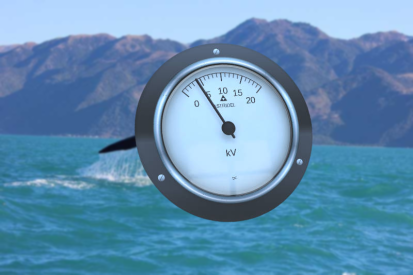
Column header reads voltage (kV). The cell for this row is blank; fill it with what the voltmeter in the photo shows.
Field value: 4 kV
